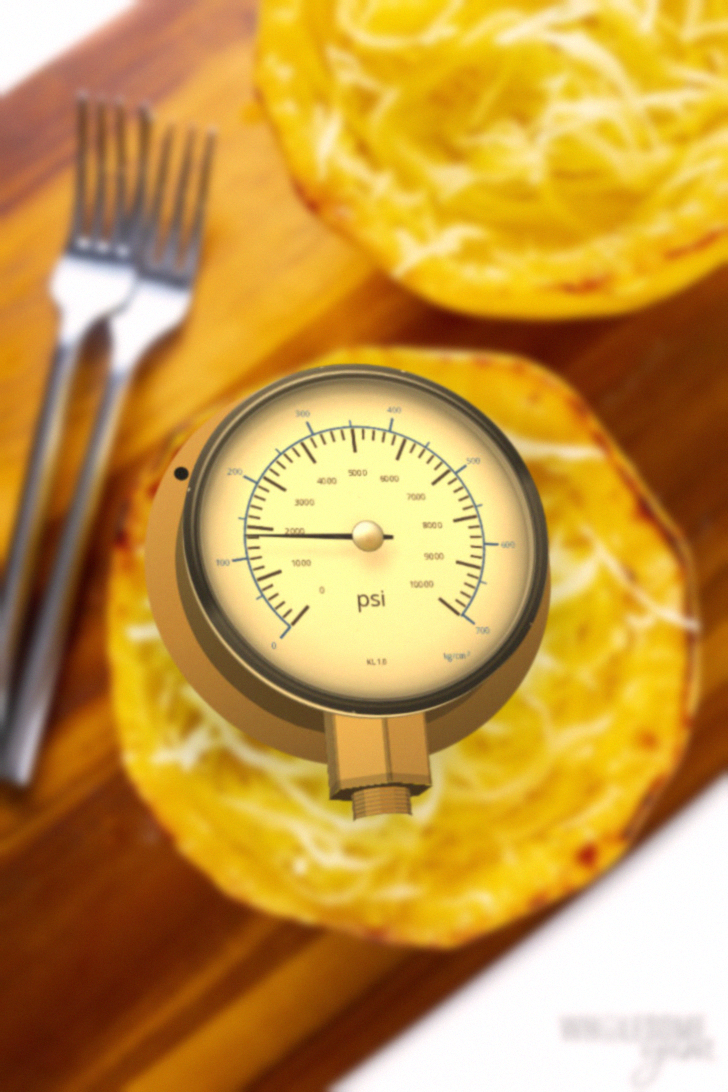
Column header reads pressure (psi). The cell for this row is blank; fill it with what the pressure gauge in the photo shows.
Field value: 1800 psi
